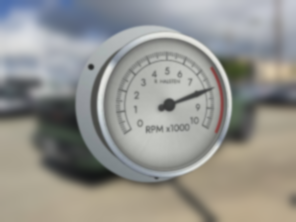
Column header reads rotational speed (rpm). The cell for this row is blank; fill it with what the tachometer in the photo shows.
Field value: 8000 rpm
